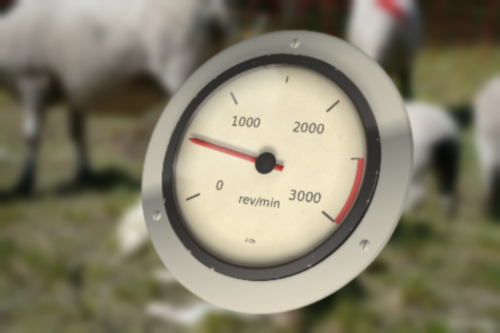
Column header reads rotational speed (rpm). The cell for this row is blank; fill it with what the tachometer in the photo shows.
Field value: 500 rpm
